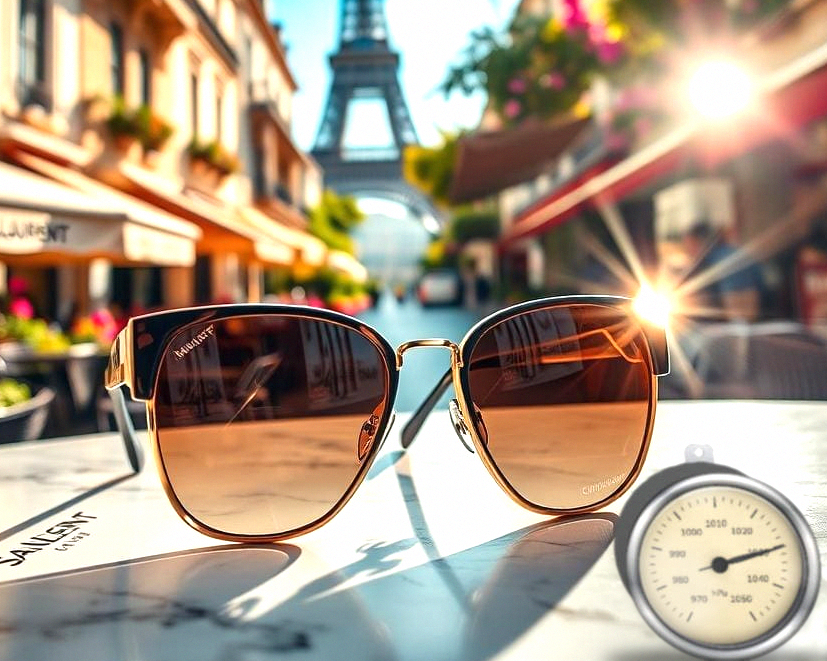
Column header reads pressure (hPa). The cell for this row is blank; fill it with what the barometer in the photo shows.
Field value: 1030 hPa
